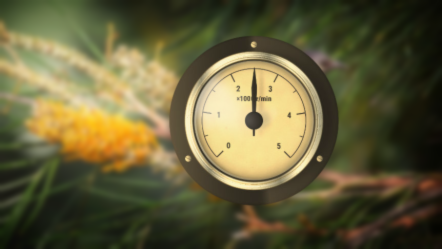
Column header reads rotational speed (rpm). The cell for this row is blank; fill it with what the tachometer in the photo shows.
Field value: 2500 rpm
